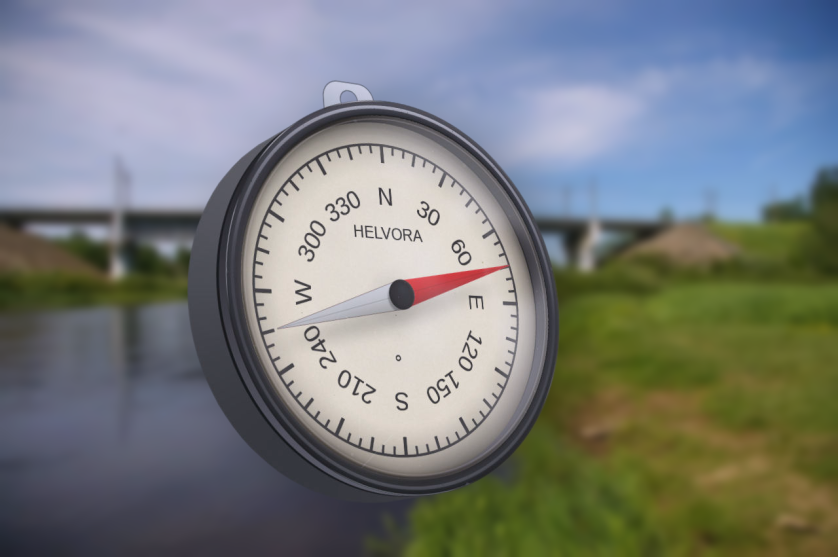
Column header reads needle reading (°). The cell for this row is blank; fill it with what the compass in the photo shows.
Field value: 75 °
